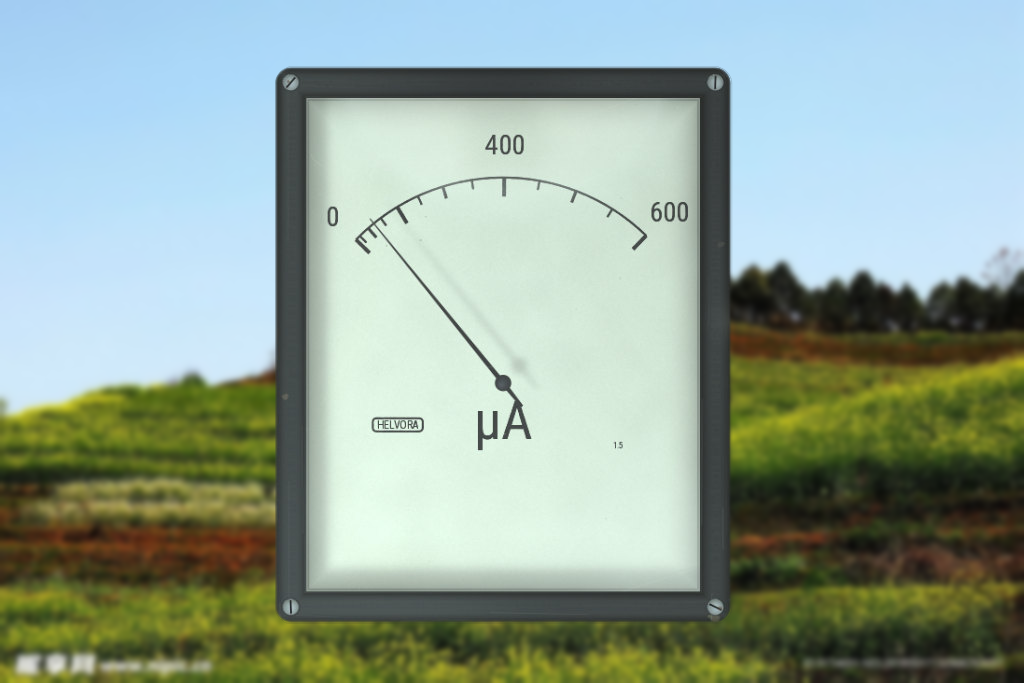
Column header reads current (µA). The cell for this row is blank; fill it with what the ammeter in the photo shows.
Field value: 125 µA
